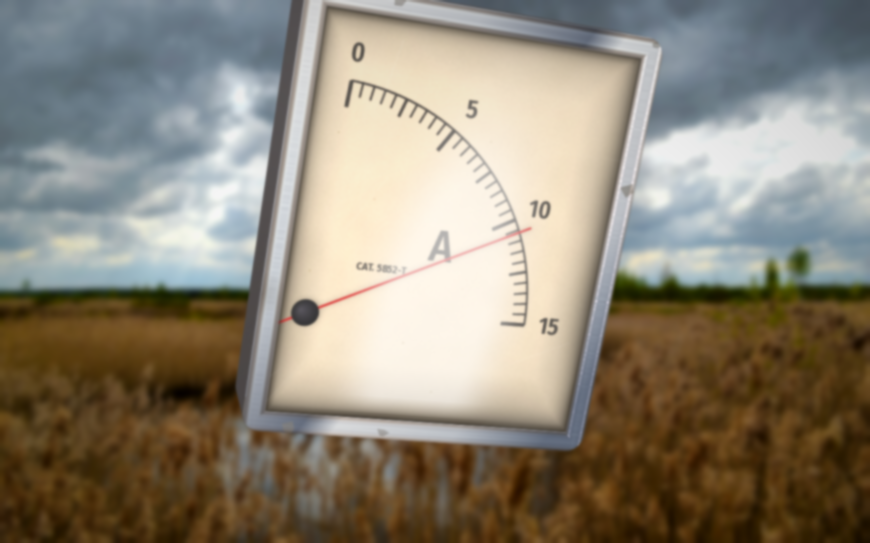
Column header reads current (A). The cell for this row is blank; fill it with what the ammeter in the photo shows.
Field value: 10.5 A
